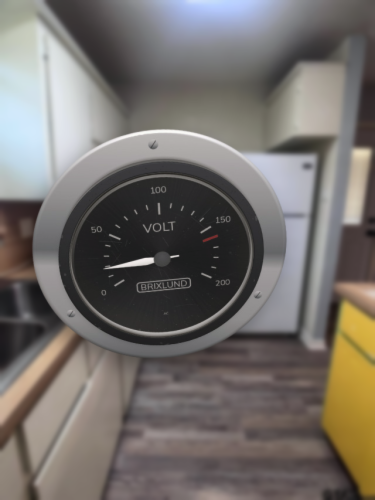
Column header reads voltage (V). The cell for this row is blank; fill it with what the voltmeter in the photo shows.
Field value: 20 V
